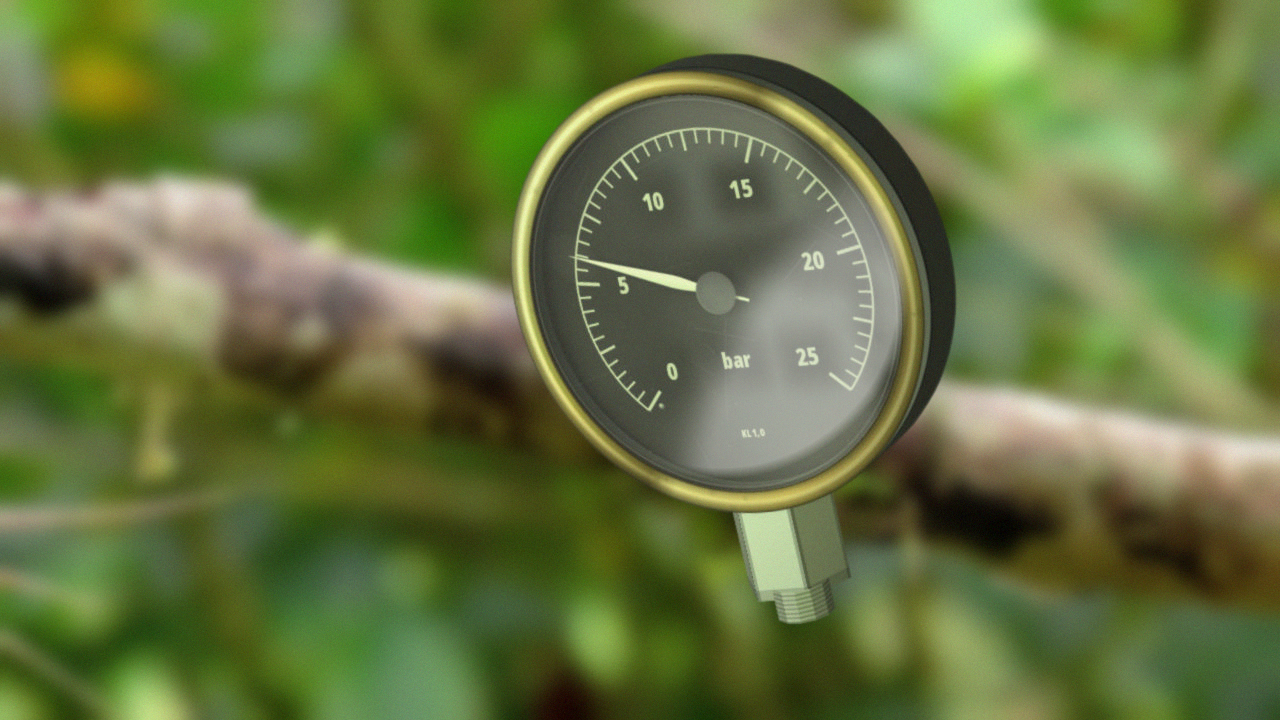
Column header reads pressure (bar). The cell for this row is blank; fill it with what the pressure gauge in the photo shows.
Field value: 6 bar
